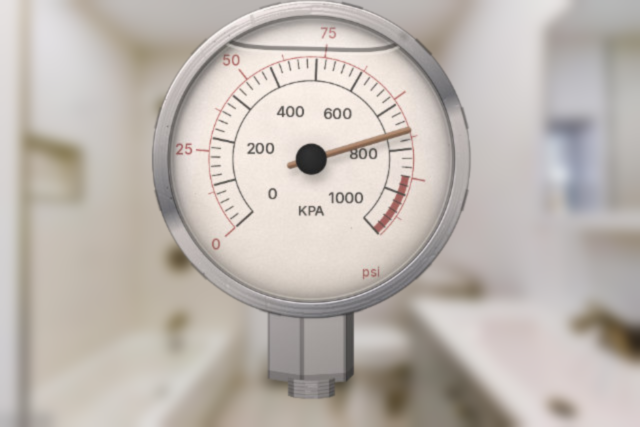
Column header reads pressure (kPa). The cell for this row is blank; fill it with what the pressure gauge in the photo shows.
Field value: 760 kPa
